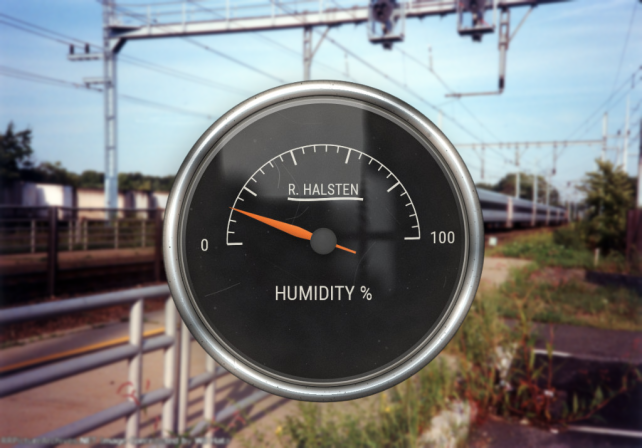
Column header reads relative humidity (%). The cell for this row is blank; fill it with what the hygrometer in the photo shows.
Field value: 12 %
